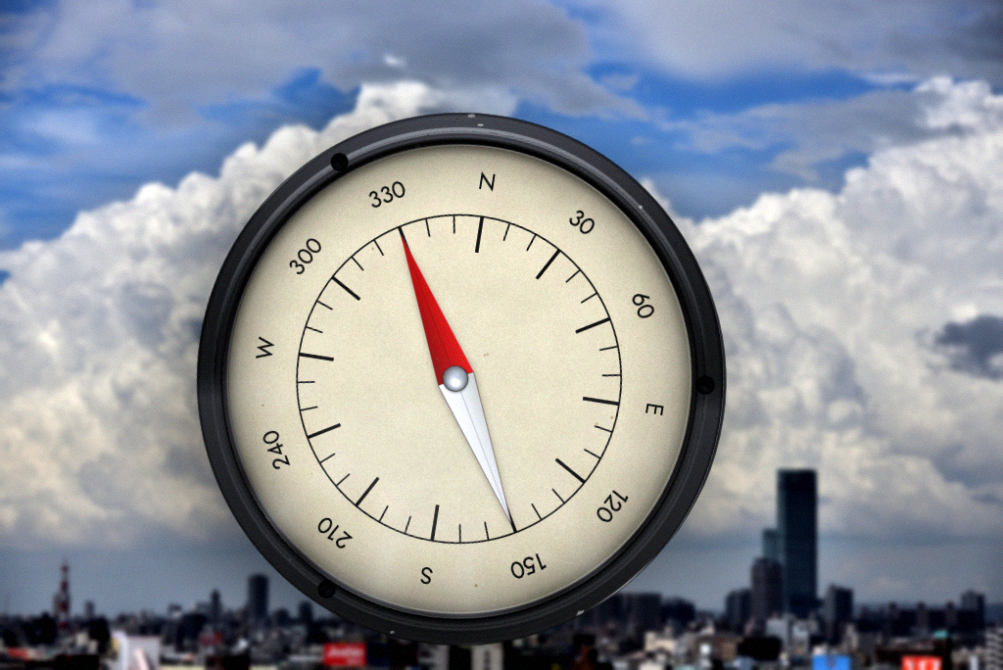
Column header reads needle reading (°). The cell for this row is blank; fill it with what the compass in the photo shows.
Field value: 330 °
